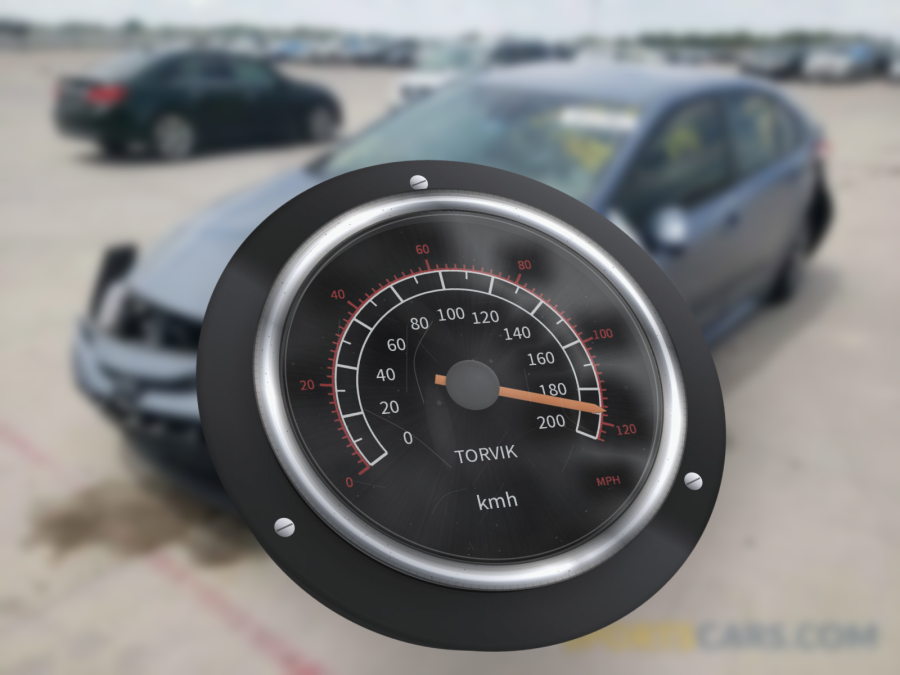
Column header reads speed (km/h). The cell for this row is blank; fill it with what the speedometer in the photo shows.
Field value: 190 km/h
